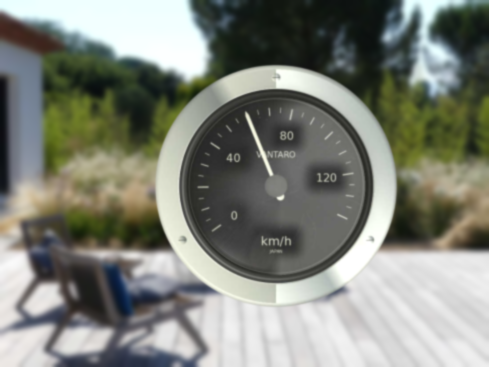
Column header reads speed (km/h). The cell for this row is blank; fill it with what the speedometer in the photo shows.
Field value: 60 km/h
